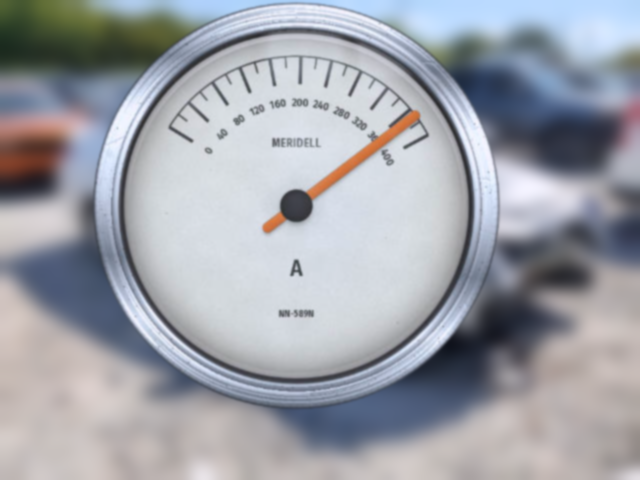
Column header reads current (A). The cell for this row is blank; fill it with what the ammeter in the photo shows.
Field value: 370 A
